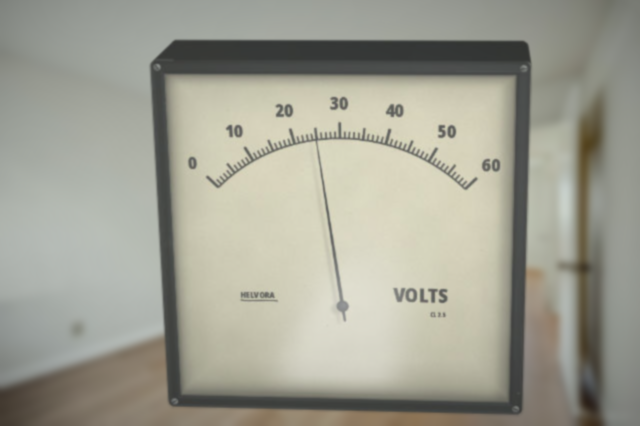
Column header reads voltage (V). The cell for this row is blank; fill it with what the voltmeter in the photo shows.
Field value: 25 V
